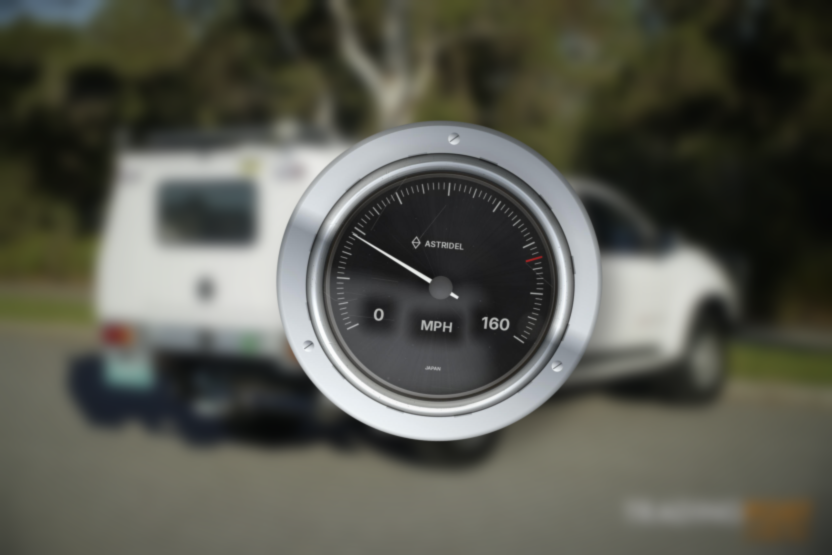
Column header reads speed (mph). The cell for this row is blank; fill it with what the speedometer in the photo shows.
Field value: 38 mph
